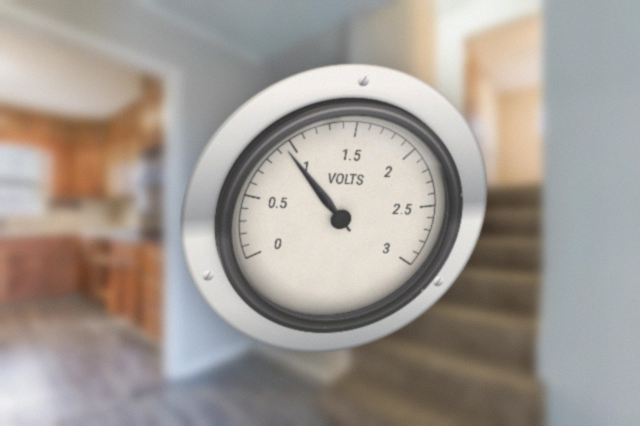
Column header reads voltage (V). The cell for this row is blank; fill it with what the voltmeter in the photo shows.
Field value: 0.95 V
